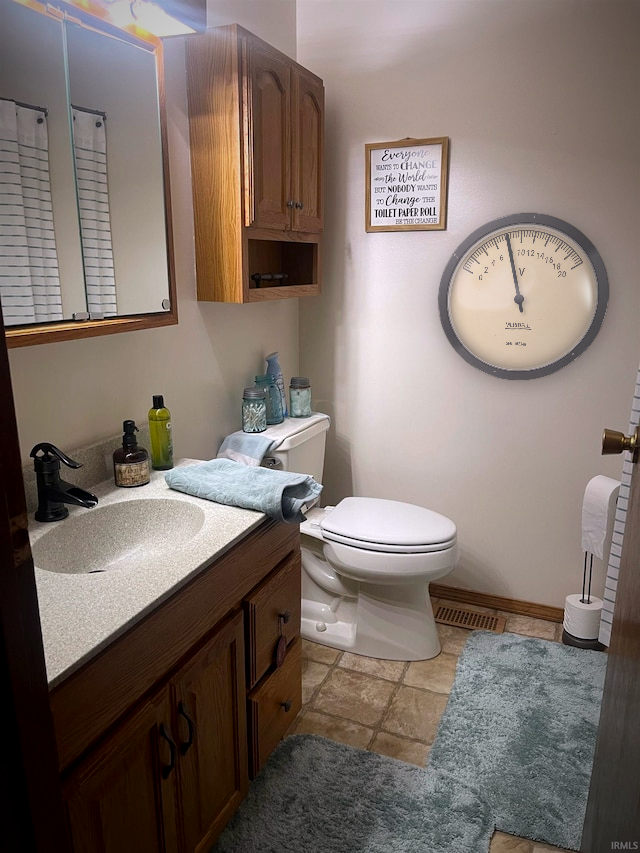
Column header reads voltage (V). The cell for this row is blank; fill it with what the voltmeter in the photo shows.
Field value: 8 V
